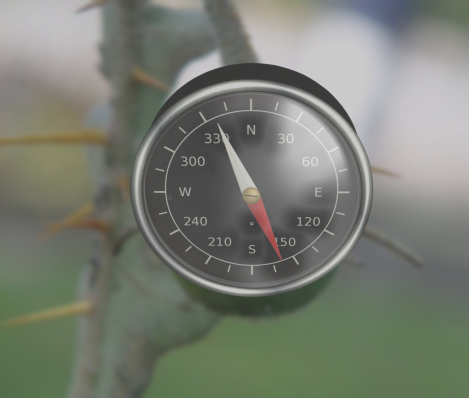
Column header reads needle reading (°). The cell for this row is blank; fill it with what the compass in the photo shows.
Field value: 157.5 °
